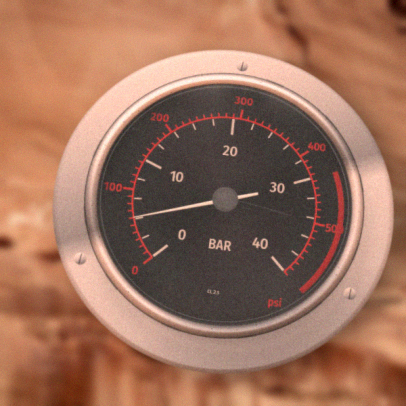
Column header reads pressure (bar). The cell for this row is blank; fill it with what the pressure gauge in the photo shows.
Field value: 4 bar
